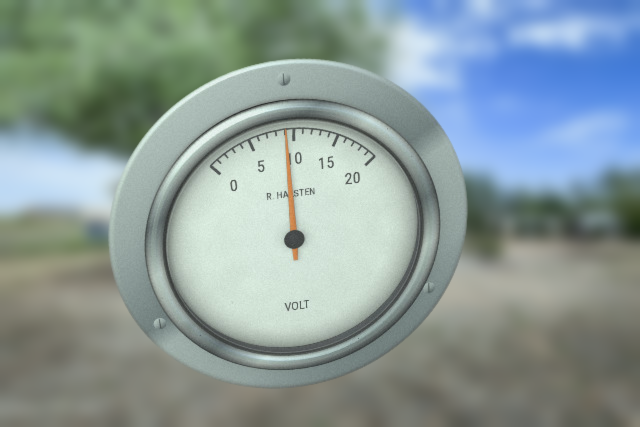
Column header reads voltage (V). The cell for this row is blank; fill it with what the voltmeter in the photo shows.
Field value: 9 V
